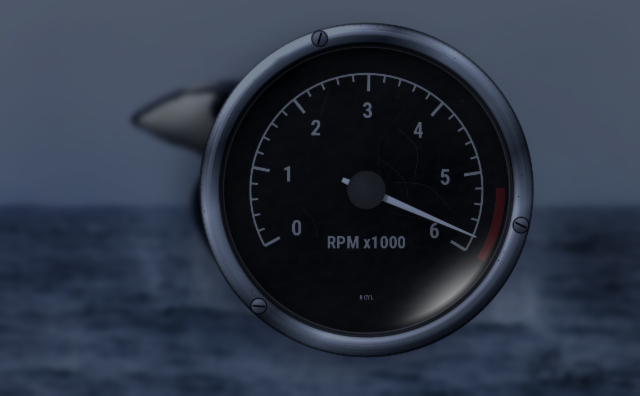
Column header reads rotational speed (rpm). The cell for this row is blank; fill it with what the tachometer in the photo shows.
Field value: 5800 rpm
